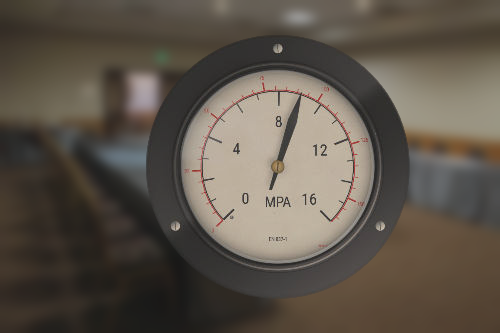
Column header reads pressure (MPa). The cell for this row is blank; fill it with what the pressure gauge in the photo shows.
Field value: 9 MPa
